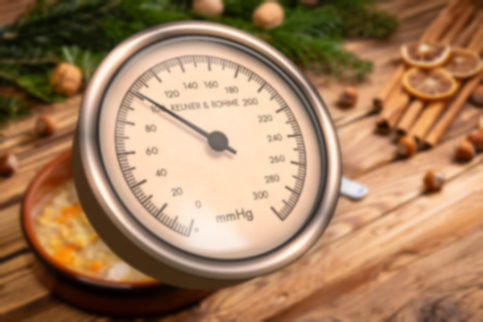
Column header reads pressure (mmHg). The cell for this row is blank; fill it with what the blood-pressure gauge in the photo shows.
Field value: 100 mmHg
